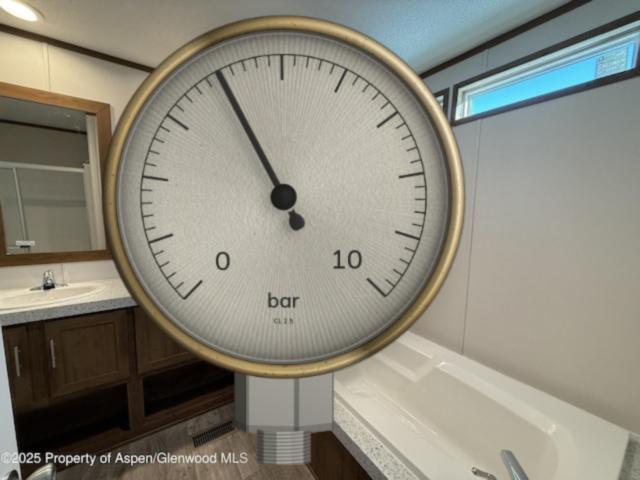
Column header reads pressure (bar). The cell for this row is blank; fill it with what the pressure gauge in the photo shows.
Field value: 4 bar
